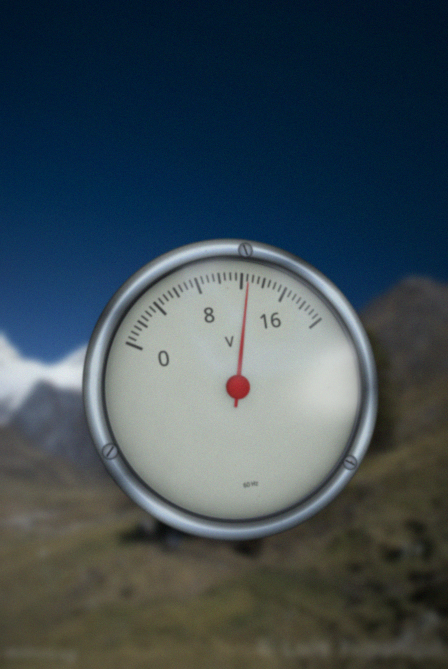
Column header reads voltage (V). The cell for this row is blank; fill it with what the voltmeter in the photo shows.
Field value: 12.5 V
